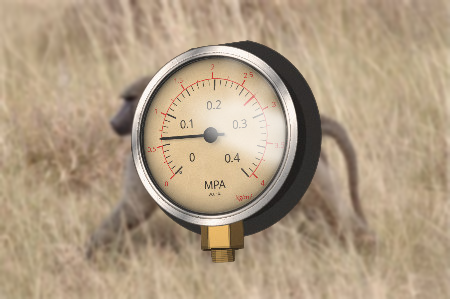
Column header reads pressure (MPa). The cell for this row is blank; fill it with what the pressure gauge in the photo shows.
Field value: 0.06 MPa
